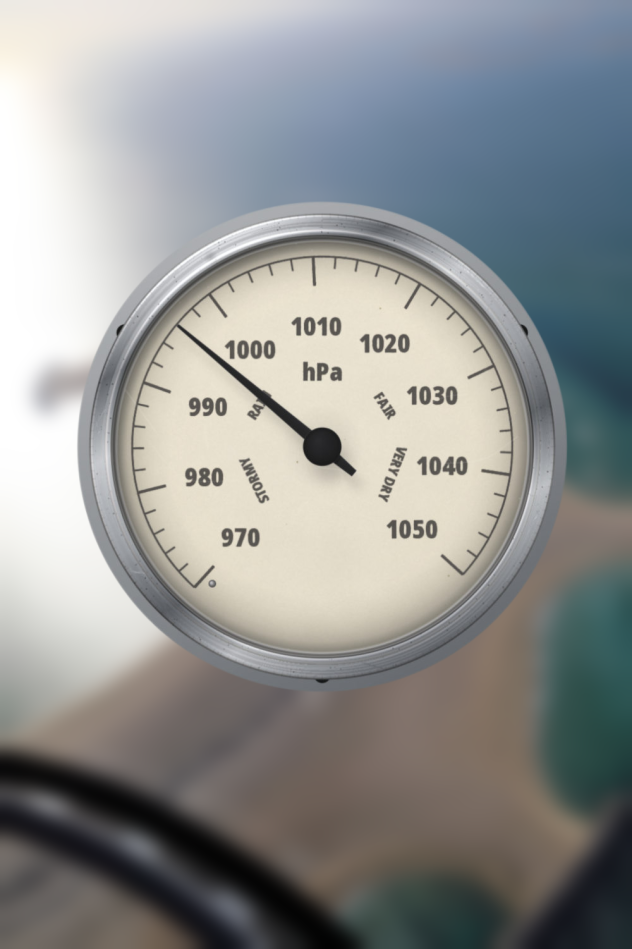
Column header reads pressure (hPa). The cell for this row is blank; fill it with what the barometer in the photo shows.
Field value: 996 hPa
